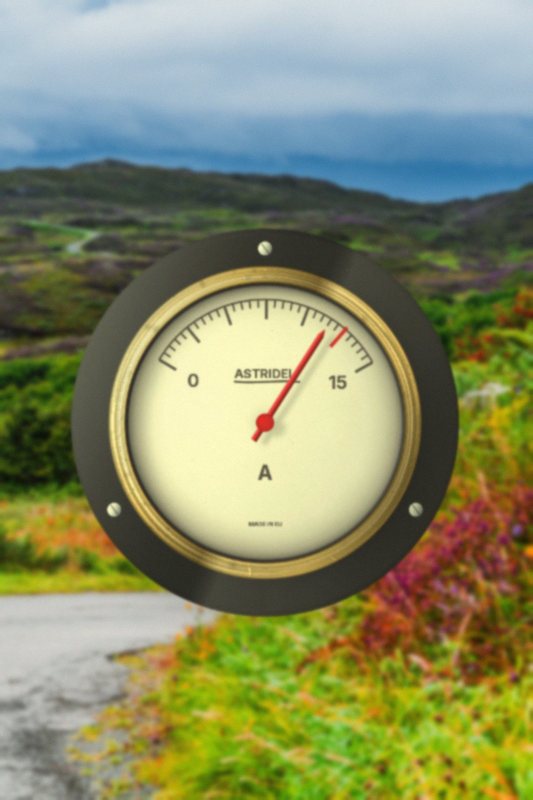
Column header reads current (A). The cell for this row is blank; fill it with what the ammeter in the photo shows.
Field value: 11.5 A
